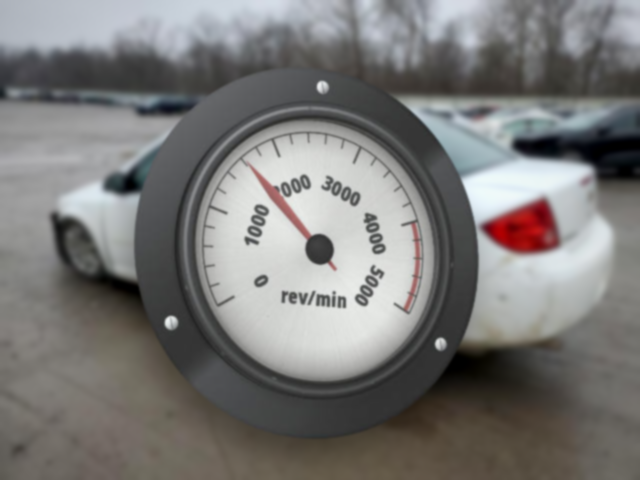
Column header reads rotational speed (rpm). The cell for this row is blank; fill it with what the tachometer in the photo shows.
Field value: 1600 rpm
